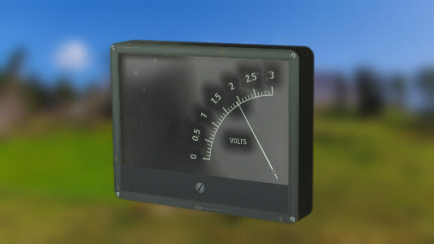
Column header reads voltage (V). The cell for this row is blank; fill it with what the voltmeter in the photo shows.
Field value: 2 V
